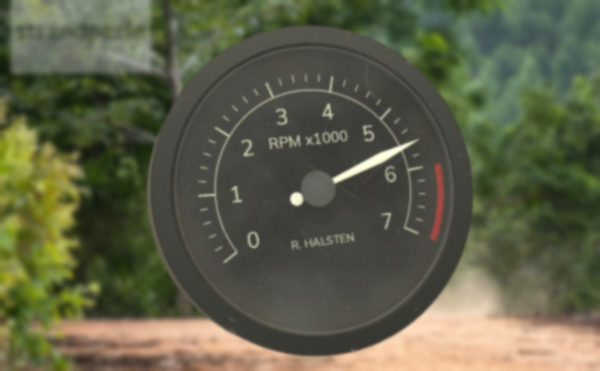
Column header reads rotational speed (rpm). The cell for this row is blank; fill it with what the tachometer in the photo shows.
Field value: 5600 rpm
